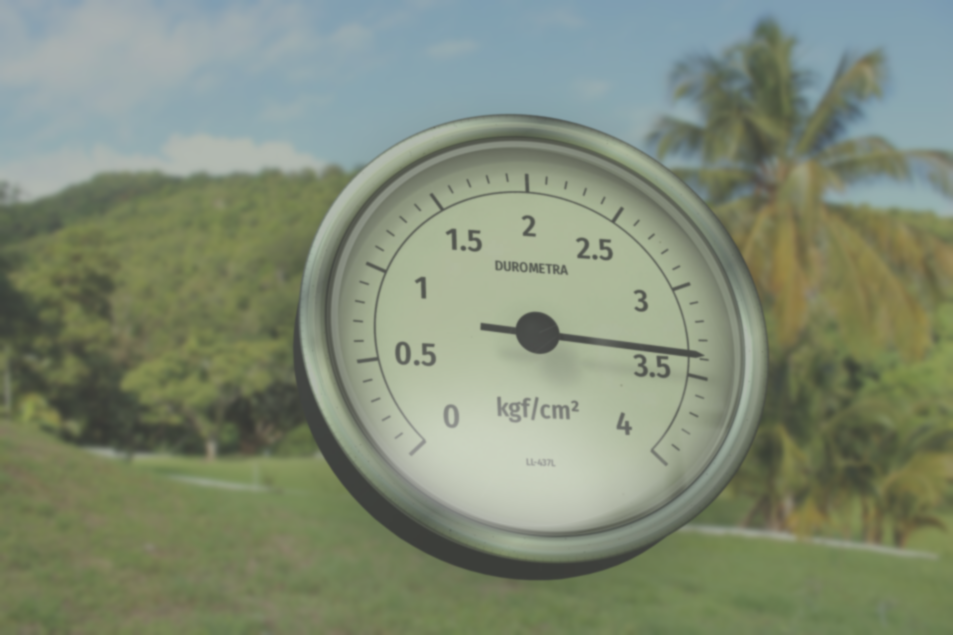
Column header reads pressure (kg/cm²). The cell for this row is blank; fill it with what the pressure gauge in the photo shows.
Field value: 3.4 kg/cm²
